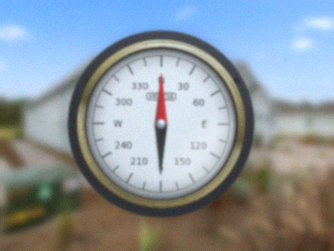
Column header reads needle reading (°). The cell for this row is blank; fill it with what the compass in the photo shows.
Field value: 0 °
